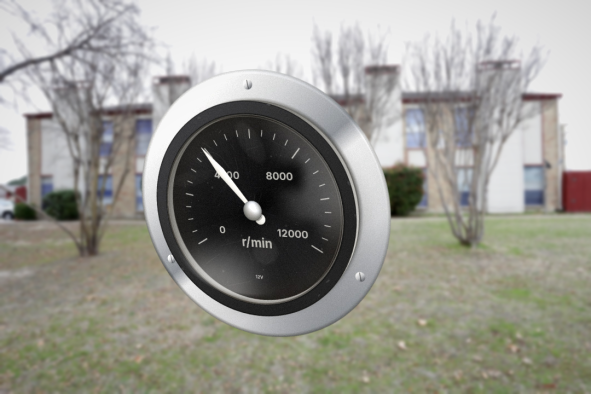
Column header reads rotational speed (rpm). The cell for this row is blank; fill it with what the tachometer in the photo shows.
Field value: 4000 rpm
